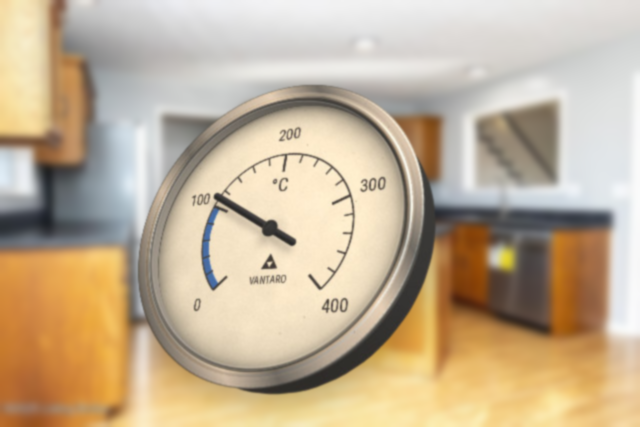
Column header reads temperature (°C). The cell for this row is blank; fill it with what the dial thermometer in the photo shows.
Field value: 110 °C
